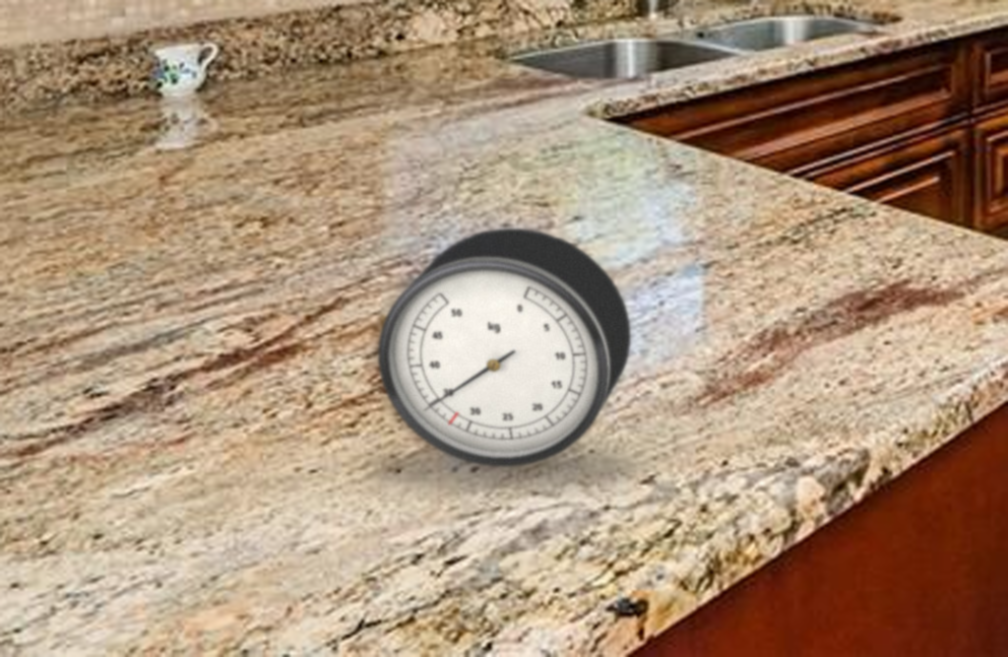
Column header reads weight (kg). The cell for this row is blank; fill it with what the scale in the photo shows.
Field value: 35 kg
